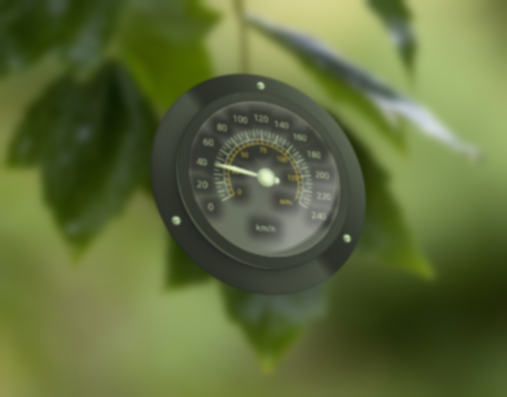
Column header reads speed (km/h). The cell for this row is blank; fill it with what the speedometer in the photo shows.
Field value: 40 km/h
